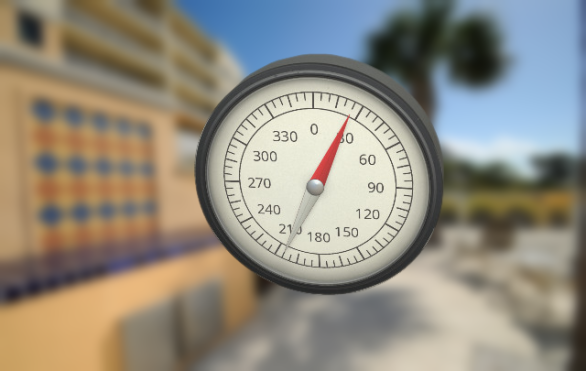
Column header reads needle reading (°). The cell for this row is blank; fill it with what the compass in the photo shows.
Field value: 25 °
